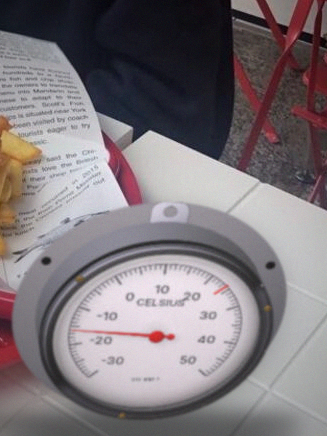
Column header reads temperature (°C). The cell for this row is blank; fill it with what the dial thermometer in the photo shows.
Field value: -15 °C
